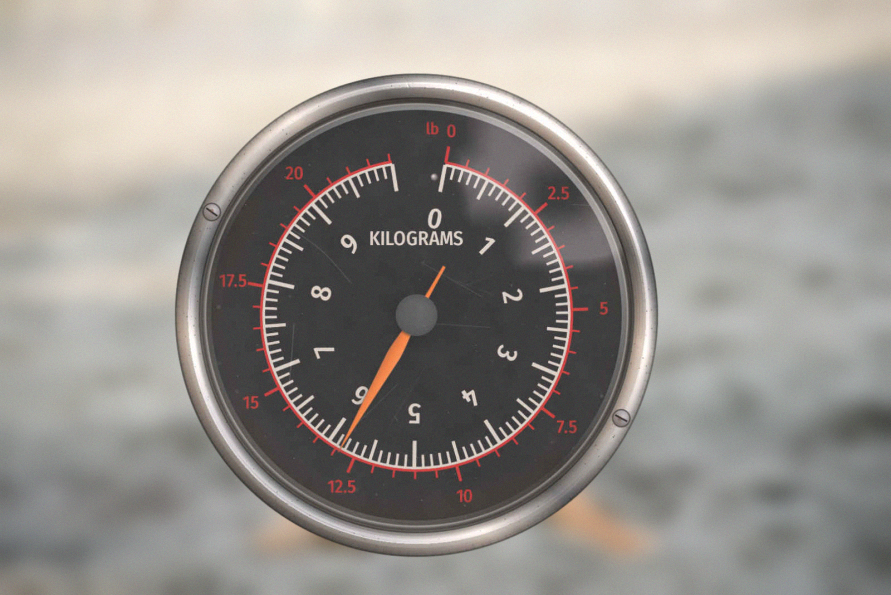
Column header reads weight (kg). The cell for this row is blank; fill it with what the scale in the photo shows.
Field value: 5.85 kg
